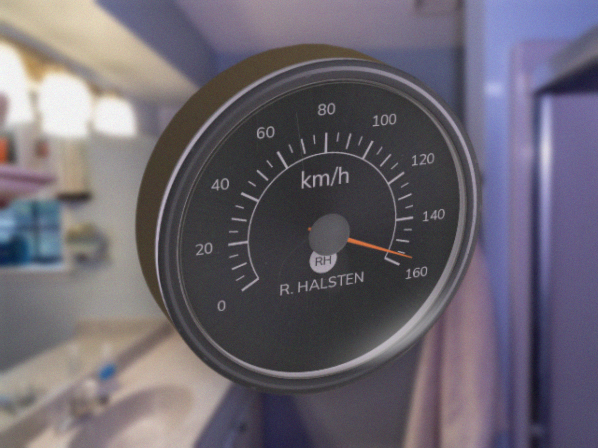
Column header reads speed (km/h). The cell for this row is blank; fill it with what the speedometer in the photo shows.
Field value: 155 km/h
